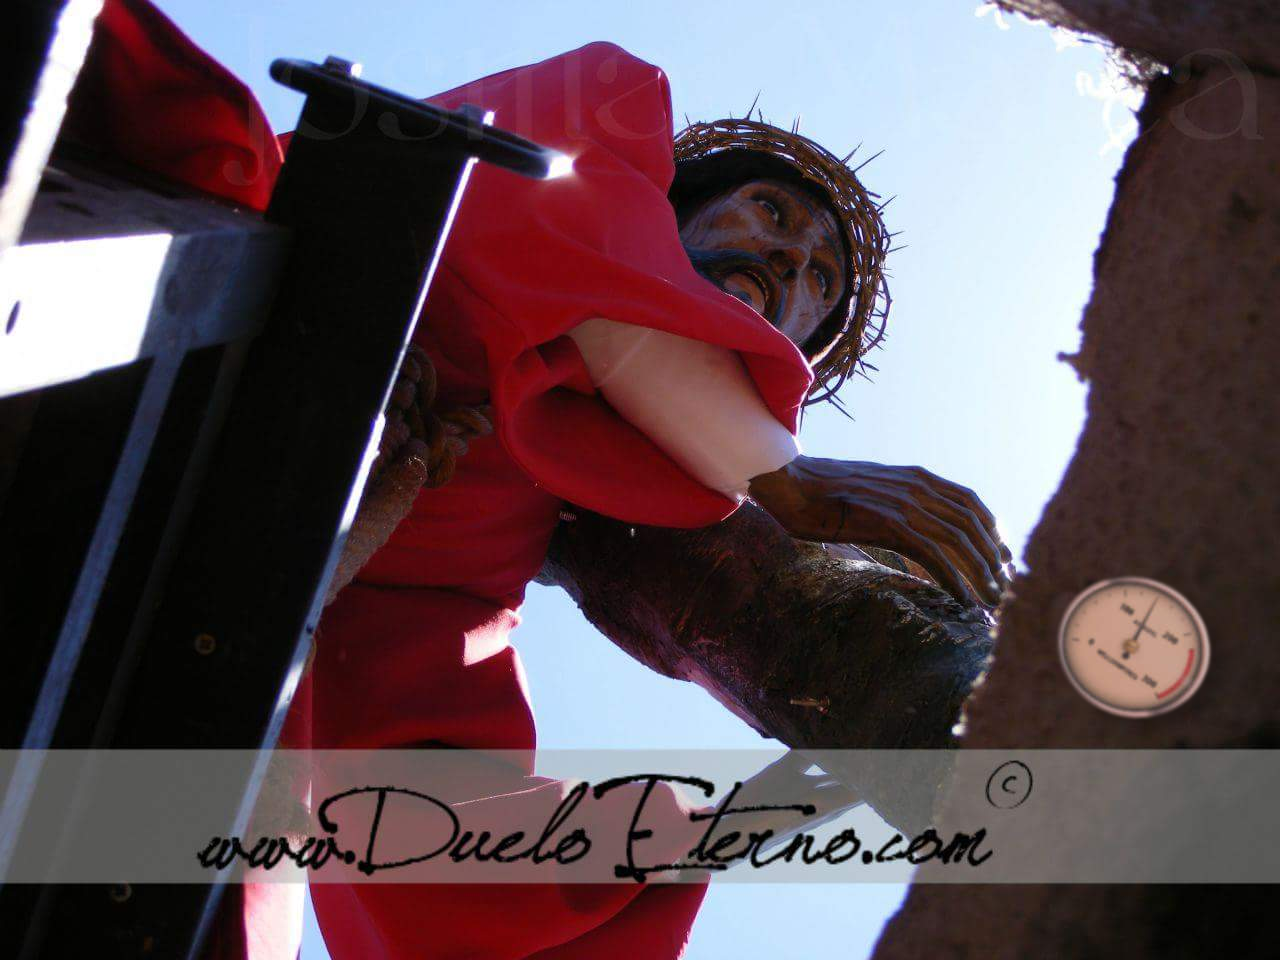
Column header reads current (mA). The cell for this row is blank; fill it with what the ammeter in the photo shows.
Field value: 140 mA
